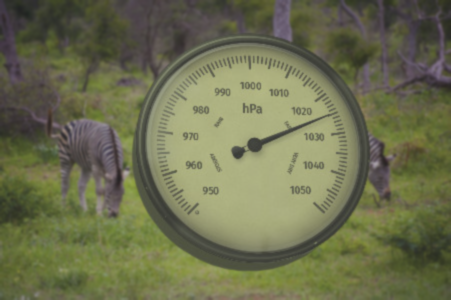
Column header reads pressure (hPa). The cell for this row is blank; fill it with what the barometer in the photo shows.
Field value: 1025 hPa
